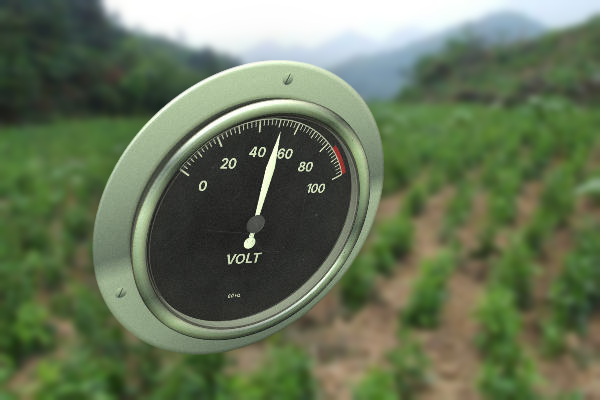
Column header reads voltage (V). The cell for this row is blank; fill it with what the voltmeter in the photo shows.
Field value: 50 V
